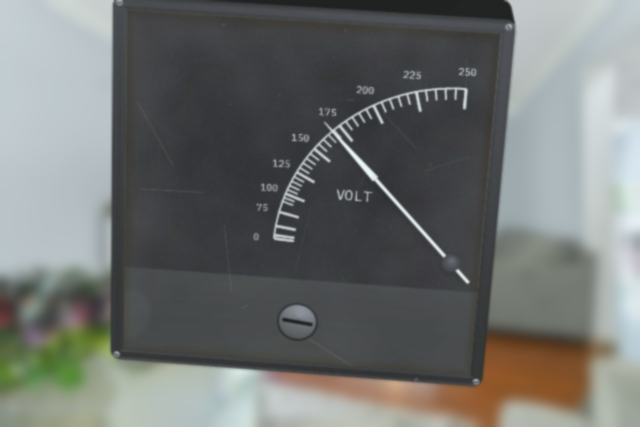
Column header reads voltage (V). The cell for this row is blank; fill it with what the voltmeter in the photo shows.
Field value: 170 V
